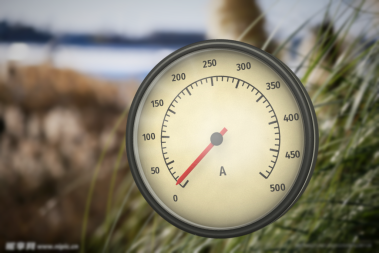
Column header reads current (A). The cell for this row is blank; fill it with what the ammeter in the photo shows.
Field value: 10 A
